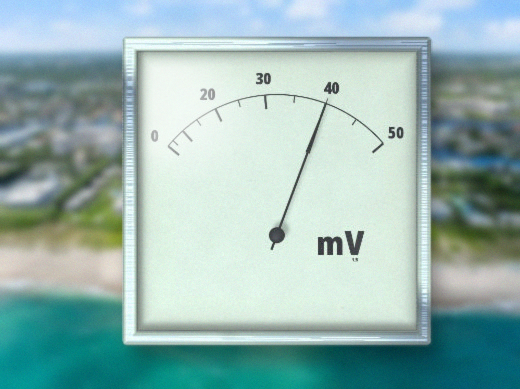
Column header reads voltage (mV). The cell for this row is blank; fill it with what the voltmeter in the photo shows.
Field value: 40 mV
